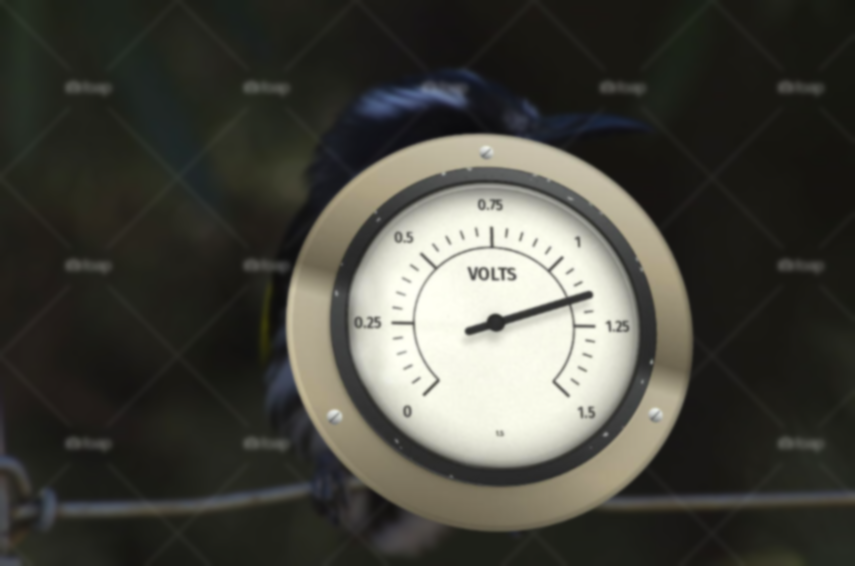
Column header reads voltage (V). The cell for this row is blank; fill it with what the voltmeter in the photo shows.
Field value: 1.15 V
